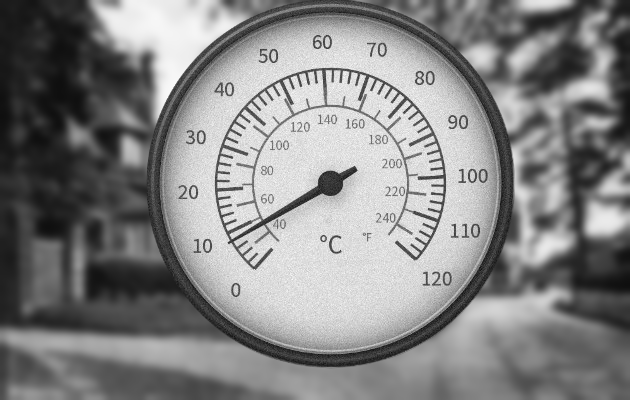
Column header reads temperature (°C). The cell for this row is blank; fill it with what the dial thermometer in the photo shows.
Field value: 8 °C
